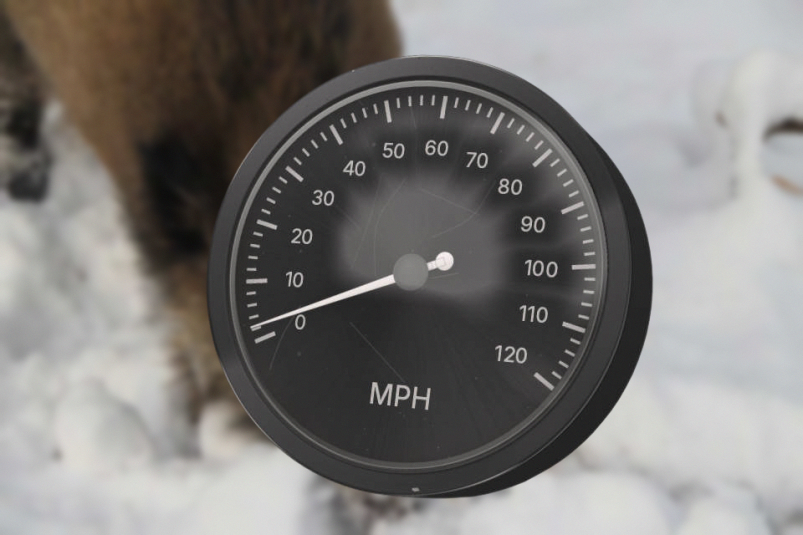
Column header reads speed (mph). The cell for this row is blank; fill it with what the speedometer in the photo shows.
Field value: 2 mph
